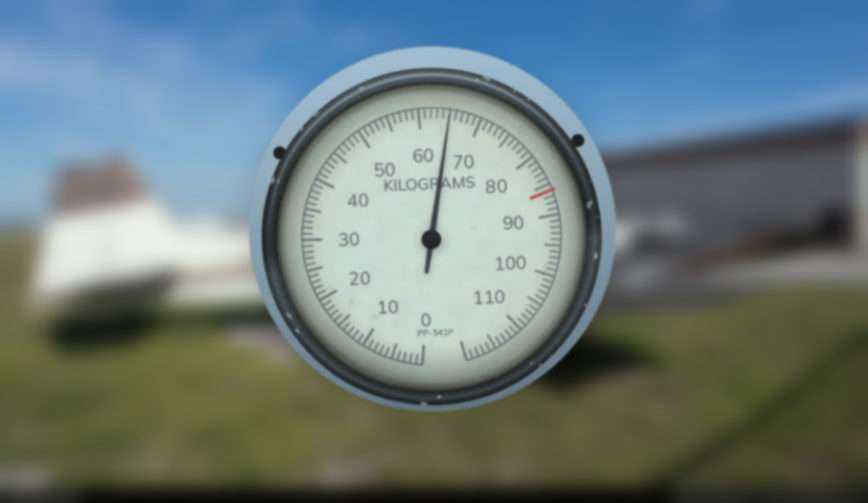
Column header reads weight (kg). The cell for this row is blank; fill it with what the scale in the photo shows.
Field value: 65 kg
